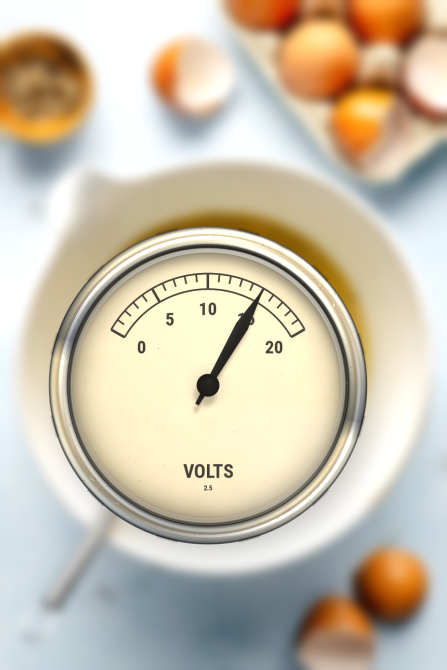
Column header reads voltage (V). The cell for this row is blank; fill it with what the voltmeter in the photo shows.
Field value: 15 V
